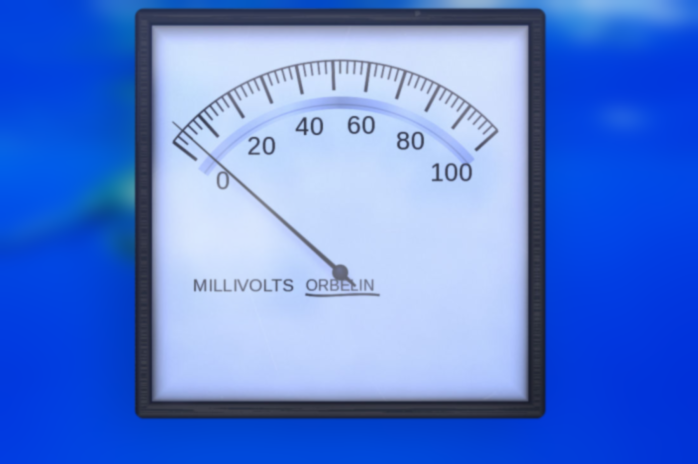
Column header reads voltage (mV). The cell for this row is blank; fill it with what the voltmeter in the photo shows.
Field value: 4 mV
